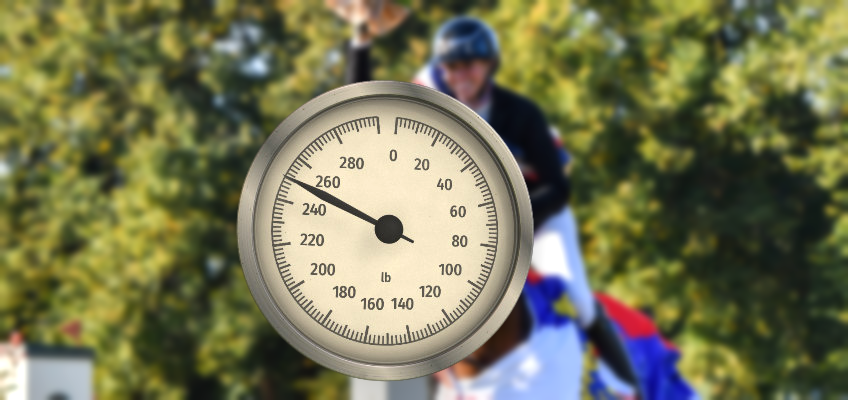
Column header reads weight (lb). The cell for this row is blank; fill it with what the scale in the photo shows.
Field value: 250 lb
